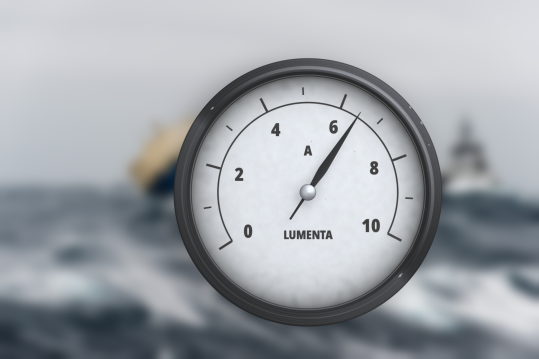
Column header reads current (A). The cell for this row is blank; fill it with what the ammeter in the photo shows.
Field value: 6.5 A
